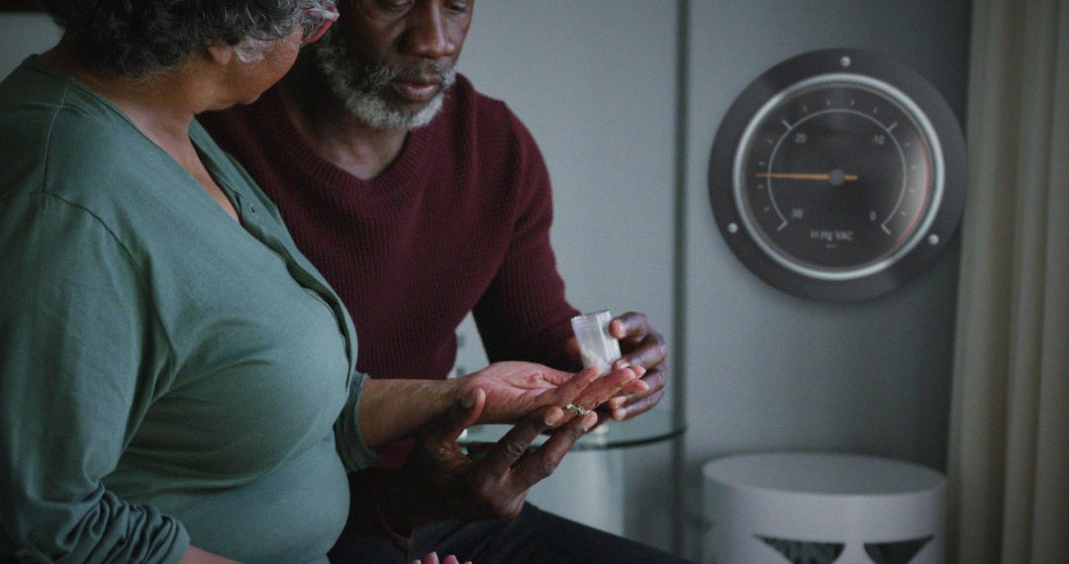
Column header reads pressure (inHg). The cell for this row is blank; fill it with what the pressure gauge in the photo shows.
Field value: -25 inHg
